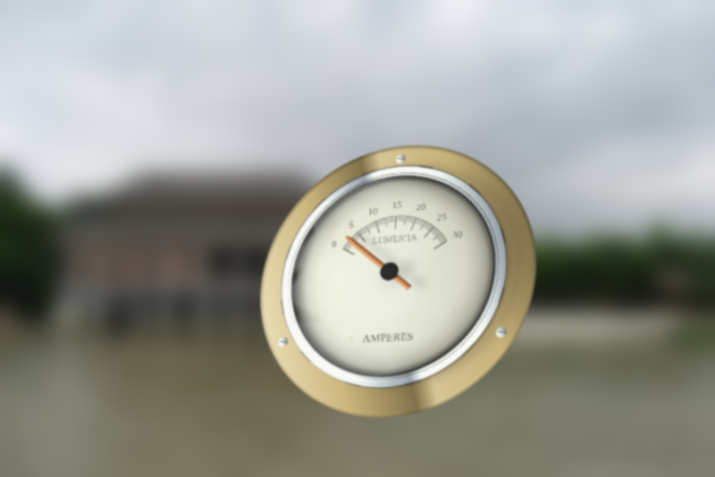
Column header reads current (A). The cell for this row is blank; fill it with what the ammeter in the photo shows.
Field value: 2.5 A
